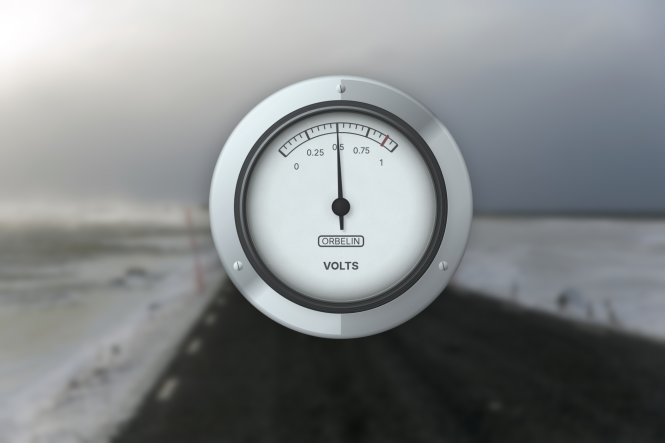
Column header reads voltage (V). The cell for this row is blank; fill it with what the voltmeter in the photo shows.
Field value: 0.5 V
